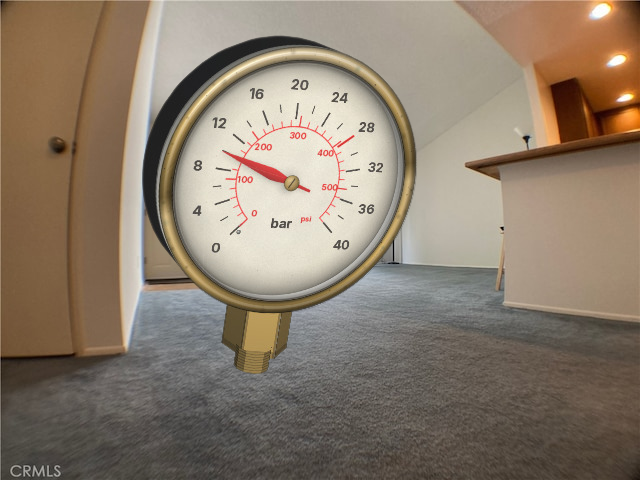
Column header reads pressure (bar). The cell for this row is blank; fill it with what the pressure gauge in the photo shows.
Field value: 10 bar
